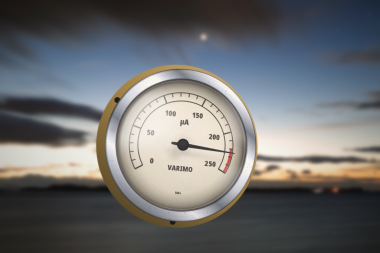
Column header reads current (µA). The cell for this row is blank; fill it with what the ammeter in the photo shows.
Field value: 225 µA
